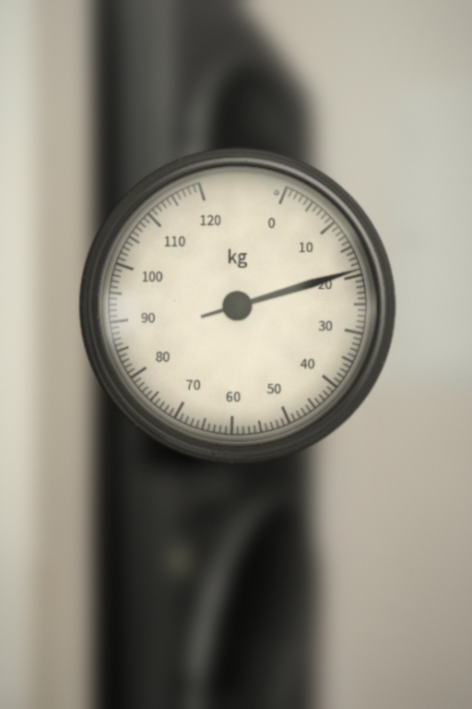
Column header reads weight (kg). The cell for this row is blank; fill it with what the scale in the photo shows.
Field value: 19 kg
